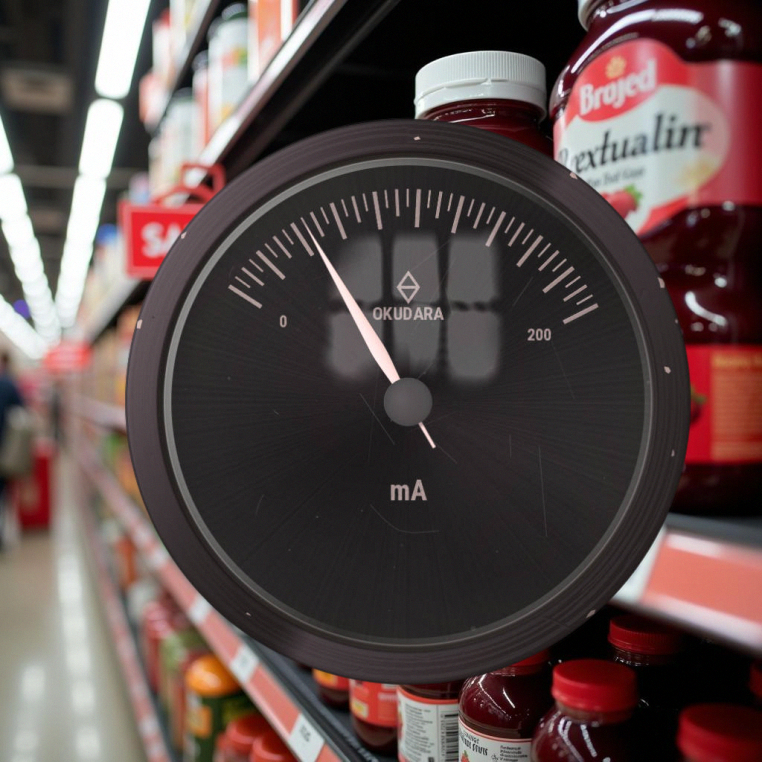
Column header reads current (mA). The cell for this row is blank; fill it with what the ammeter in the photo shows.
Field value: 45 mA
